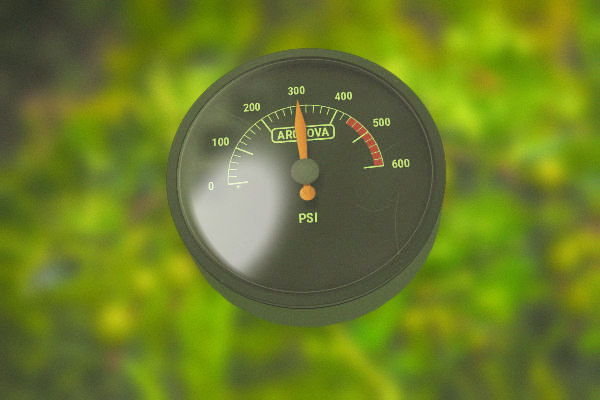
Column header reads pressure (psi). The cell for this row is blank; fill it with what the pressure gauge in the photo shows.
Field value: 300 psi
